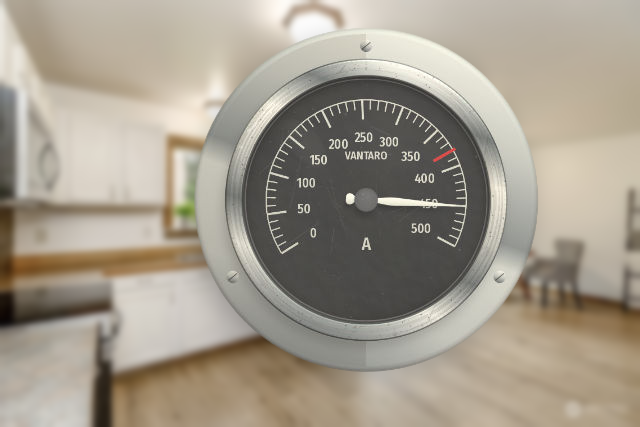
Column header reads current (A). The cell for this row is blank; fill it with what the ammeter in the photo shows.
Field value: 450 A
